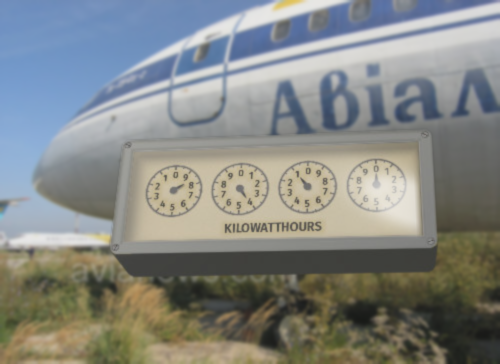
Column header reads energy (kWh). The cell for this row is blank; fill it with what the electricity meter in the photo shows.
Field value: 8410 kWh
